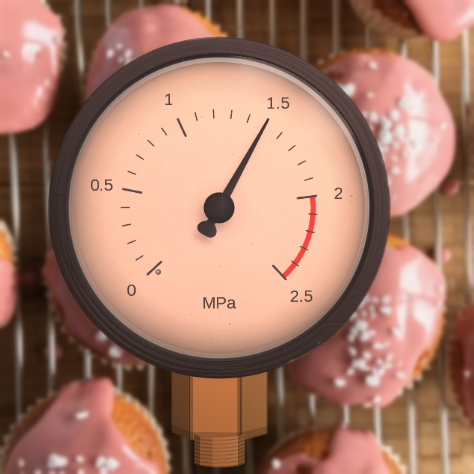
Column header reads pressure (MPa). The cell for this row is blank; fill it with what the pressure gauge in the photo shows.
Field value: 1.5 MPa
